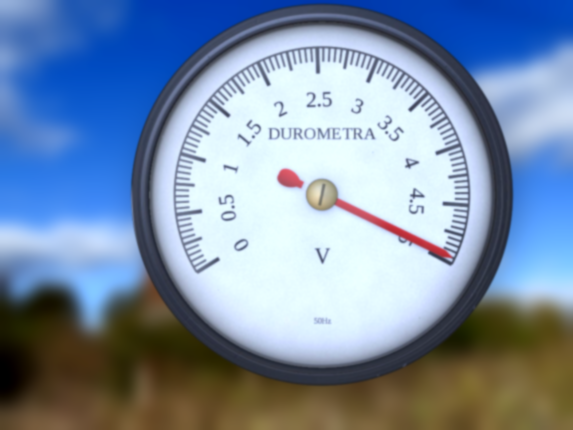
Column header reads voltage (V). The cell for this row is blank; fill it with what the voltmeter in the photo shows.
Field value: 4.95 V
